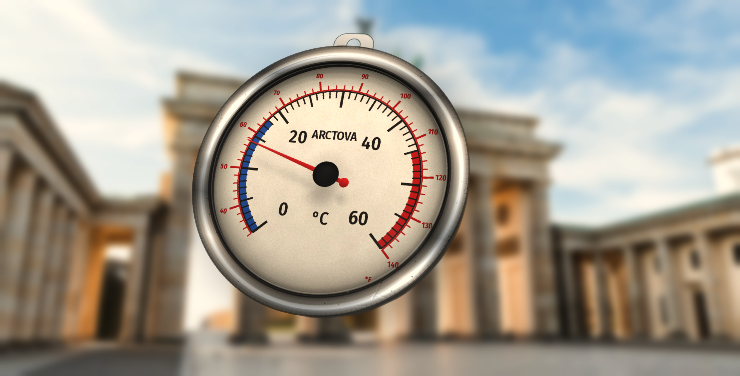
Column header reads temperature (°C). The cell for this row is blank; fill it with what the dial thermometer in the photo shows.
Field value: 14 °C
